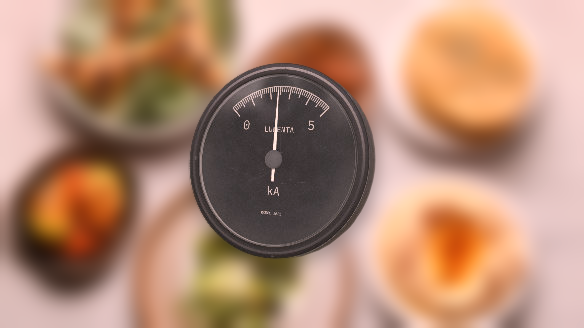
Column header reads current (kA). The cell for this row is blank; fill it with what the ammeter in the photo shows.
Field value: 2.5 kA
